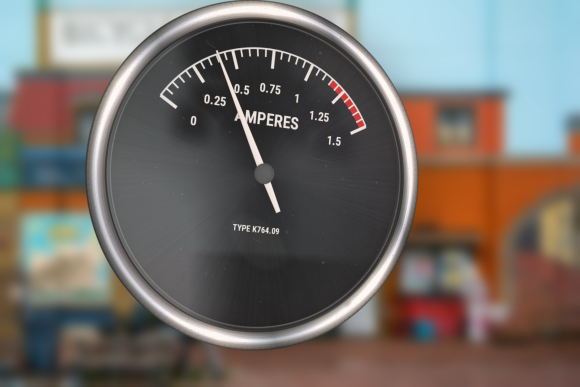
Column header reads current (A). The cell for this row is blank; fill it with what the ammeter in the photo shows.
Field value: 0.4 A
